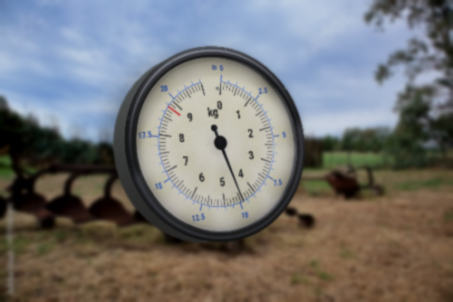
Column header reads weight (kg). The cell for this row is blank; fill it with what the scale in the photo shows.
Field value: 4.5 kg
